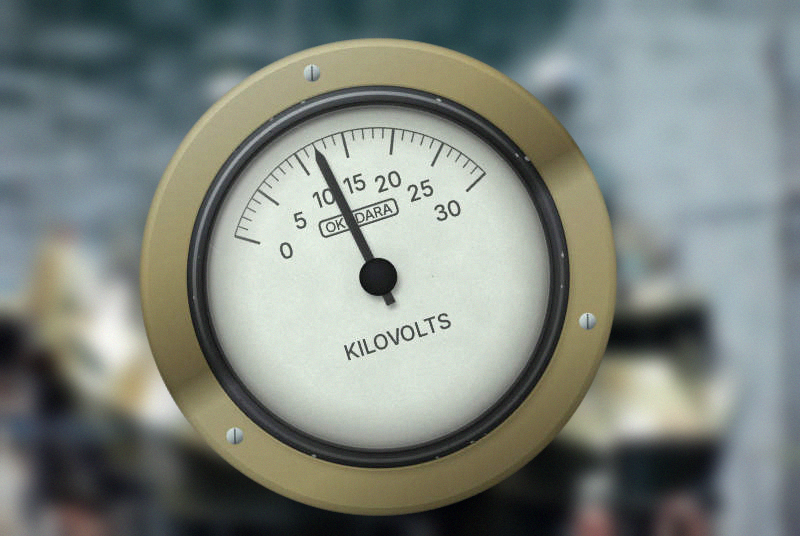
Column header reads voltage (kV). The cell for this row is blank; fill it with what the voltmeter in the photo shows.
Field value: 12 kV
